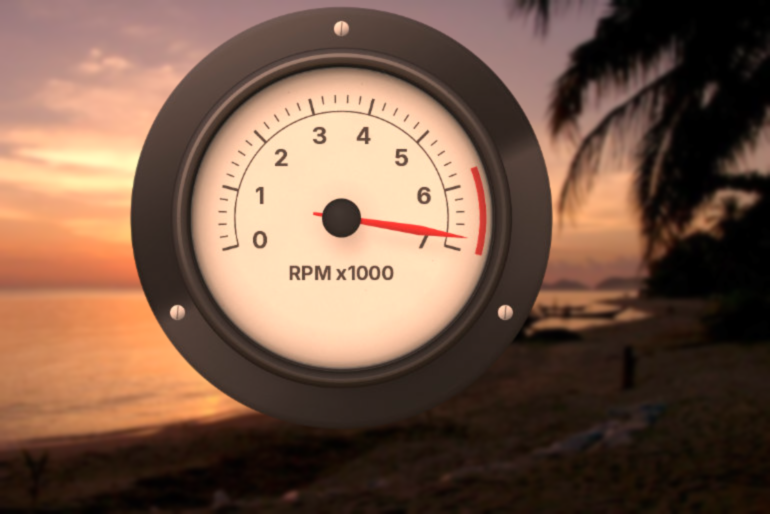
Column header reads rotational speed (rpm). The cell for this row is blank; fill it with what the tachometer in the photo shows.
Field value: 6800 rpm
